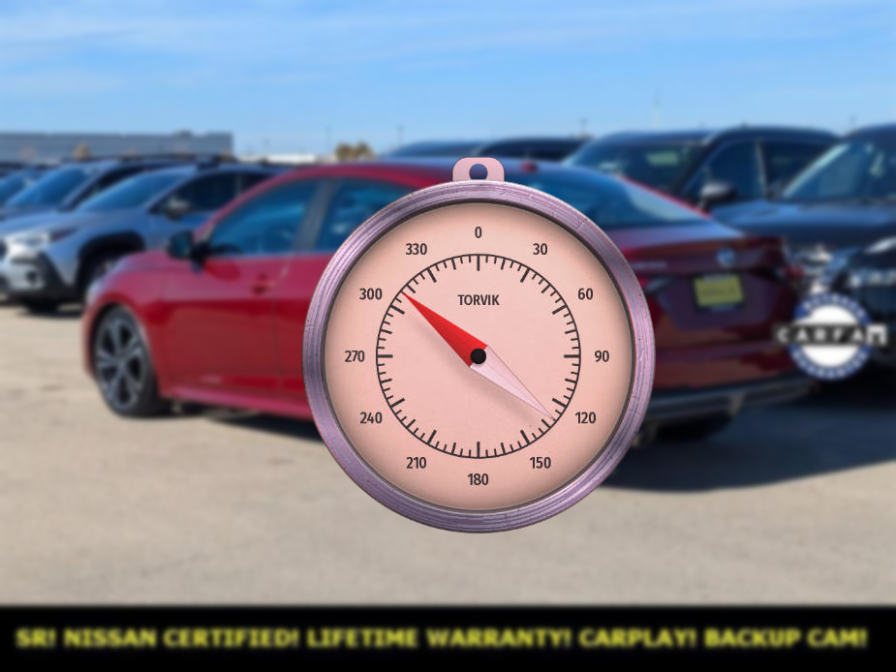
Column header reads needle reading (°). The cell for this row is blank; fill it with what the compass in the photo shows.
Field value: 310 °
